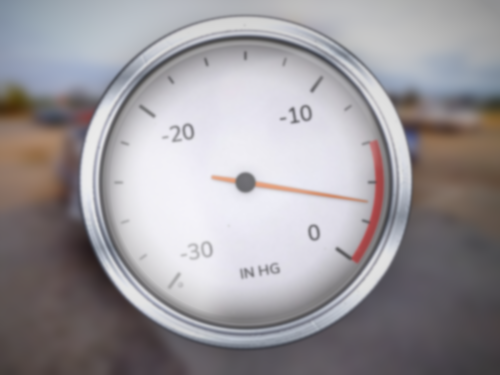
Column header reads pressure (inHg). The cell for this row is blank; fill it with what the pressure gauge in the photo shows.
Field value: -3 inHg
